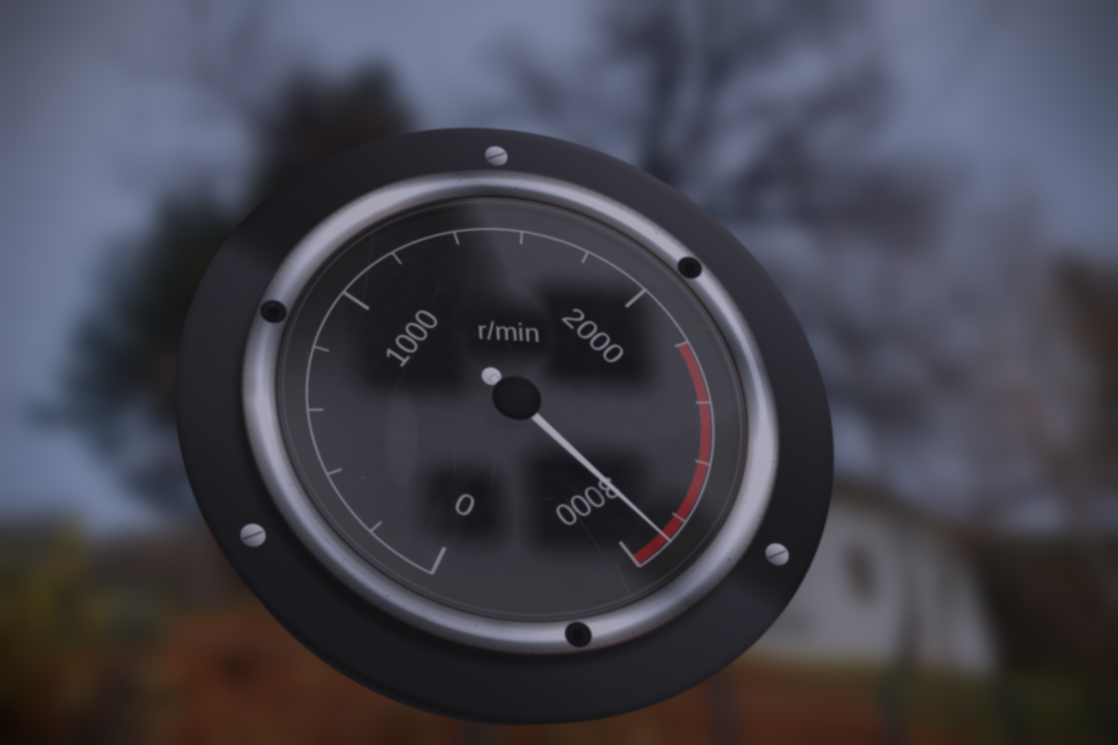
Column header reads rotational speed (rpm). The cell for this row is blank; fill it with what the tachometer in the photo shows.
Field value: 2900 rpm
